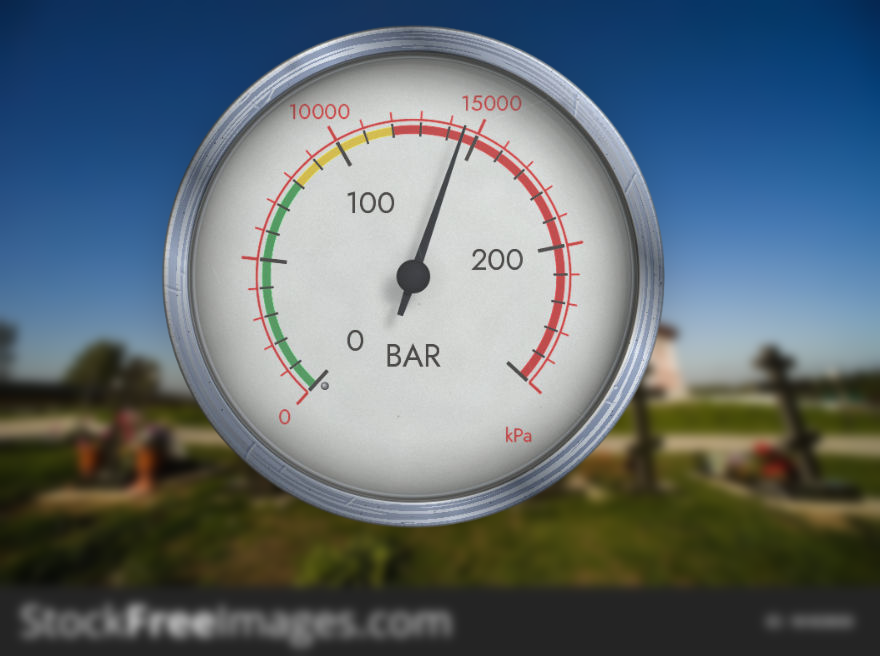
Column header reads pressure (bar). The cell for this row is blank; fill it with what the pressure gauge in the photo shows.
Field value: 145 bar
